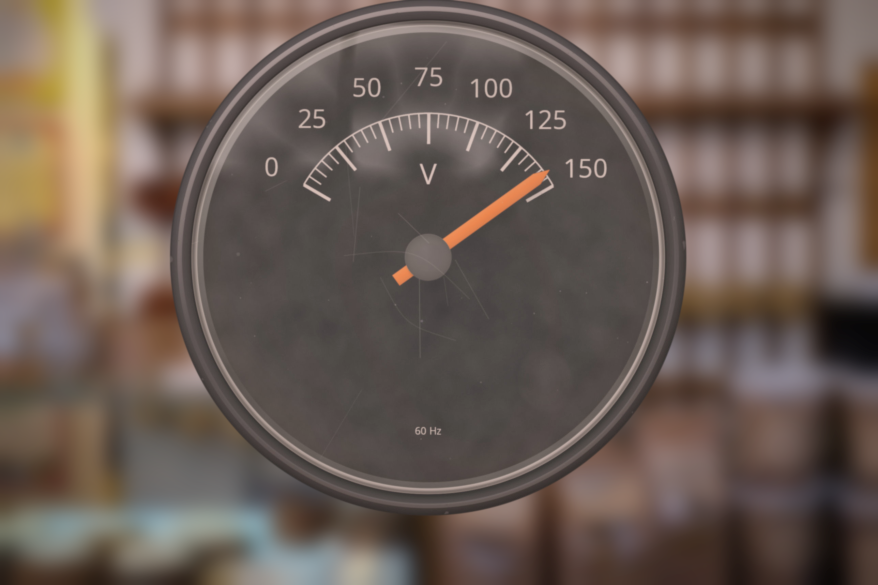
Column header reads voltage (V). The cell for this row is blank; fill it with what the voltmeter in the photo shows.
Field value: 142.5 V
